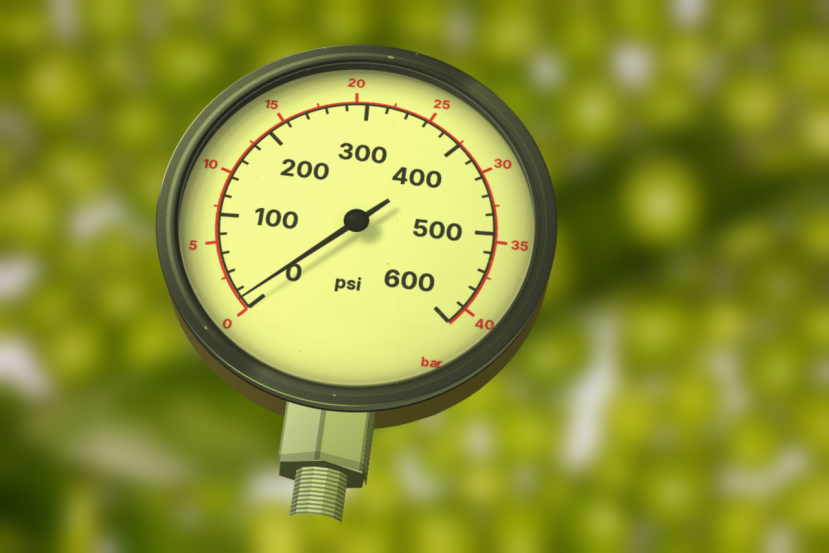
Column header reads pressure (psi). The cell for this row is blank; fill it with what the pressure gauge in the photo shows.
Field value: 10 psi
